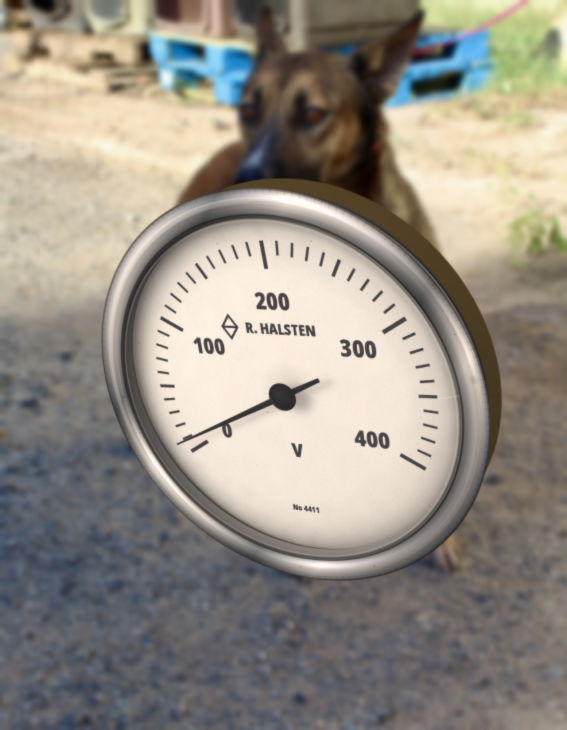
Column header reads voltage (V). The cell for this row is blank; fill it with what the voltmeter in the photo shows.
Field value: 10 V
